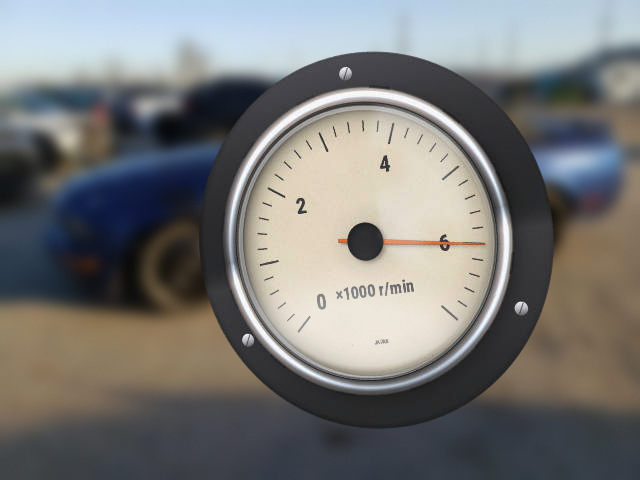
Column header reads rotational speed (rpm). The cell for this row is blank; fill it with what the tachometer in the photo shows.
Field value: 6000 rpm
